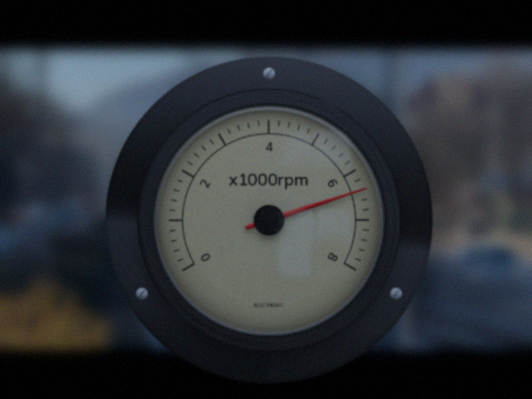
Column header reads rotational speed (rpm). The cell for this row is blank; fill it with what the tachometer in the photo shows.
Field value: 6400 rpm
